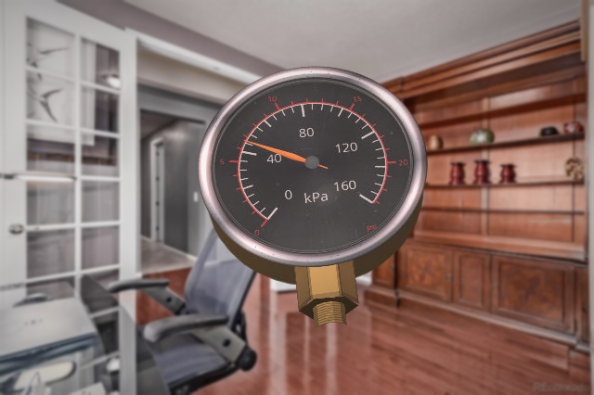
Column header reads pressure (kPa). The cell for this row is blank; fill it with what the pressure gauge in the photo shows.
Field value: 45 kPa
